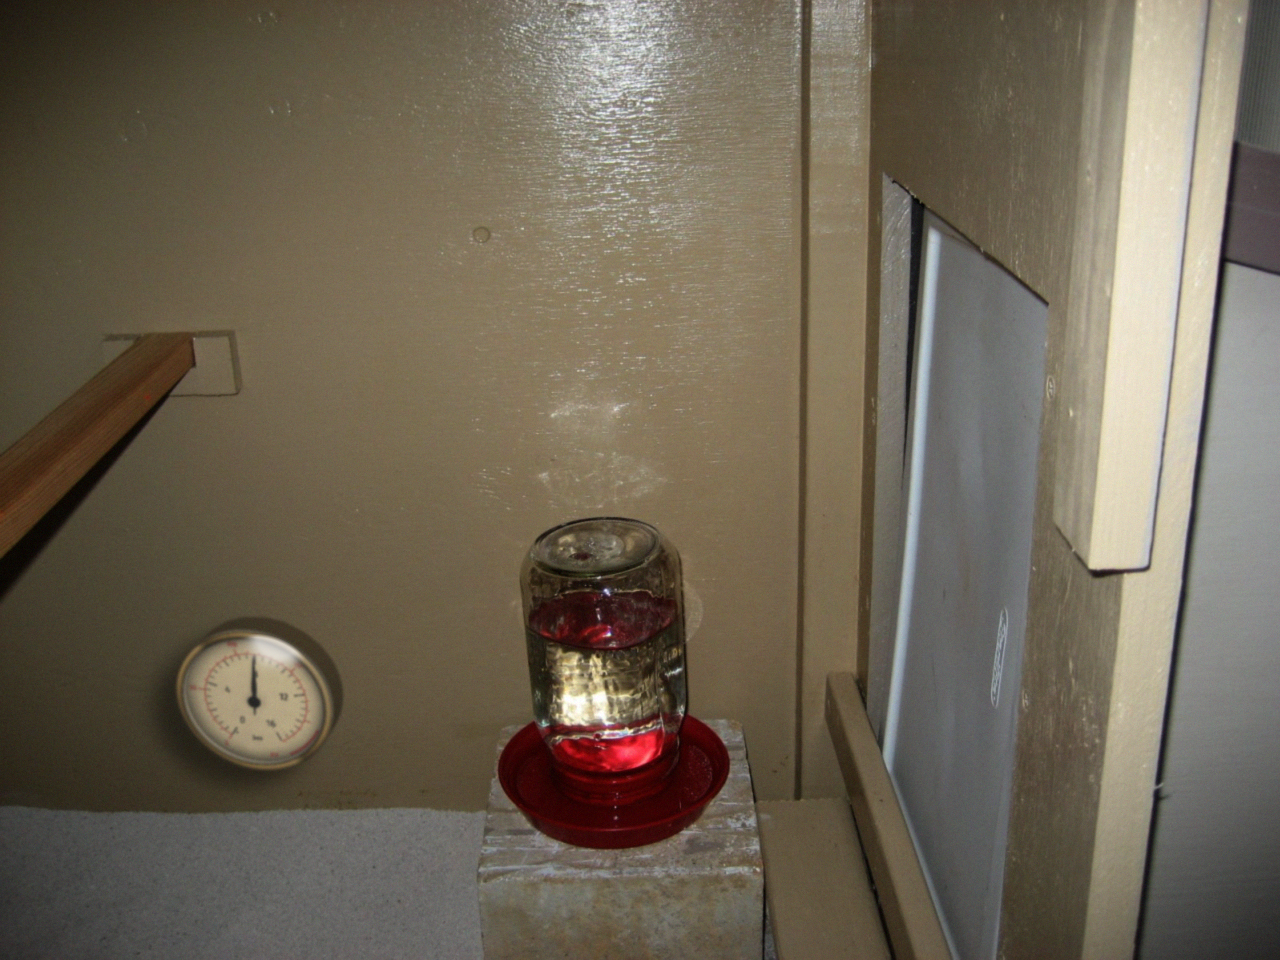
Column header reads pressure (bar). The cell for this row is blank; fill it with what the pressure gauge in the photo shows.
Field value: 8 bar
